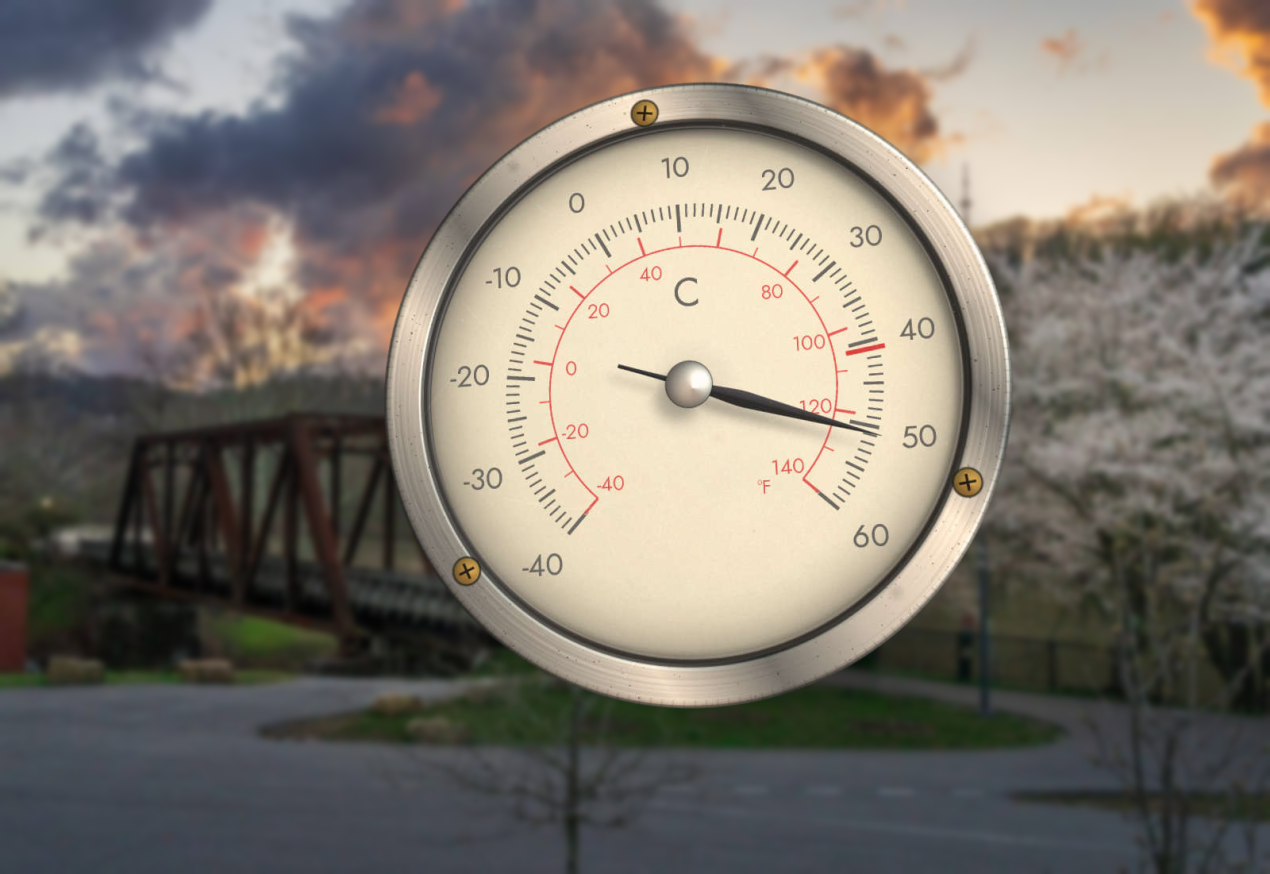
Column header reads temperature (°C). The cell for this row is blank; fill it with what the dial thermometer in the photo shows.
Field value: 51 °C
